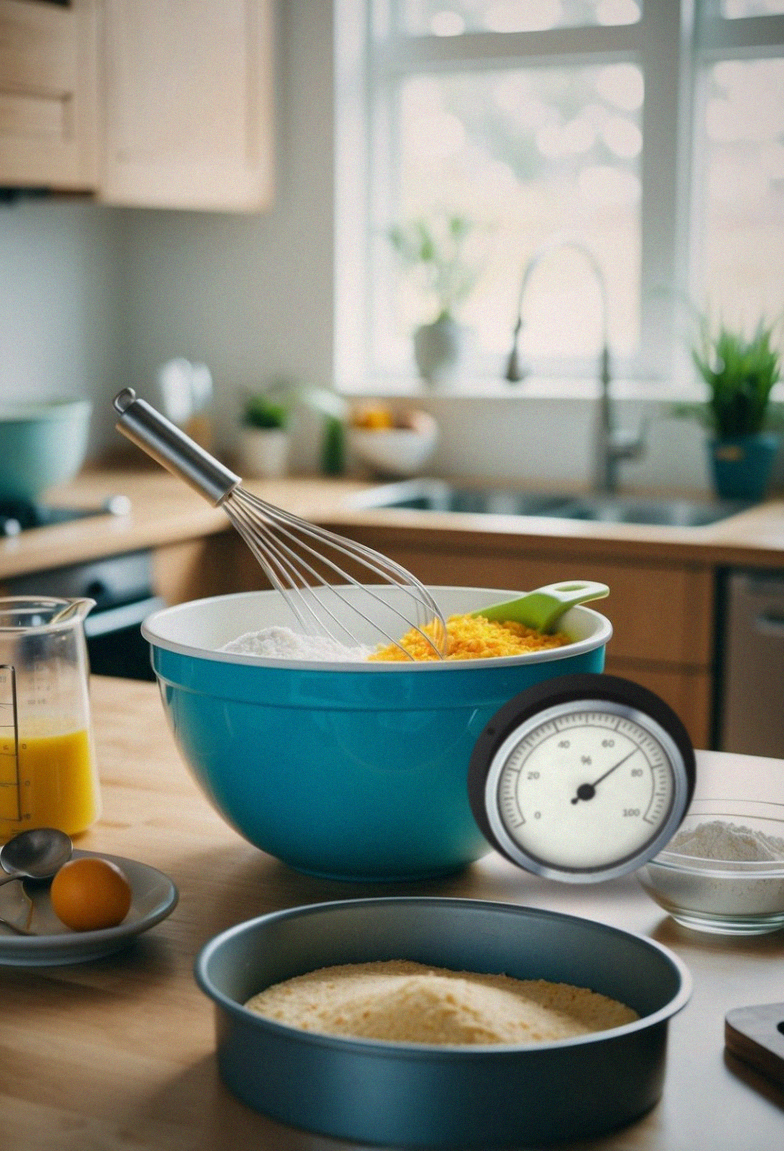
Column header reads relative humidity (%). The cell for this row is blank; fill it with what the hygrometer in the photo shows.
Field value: 70 %
